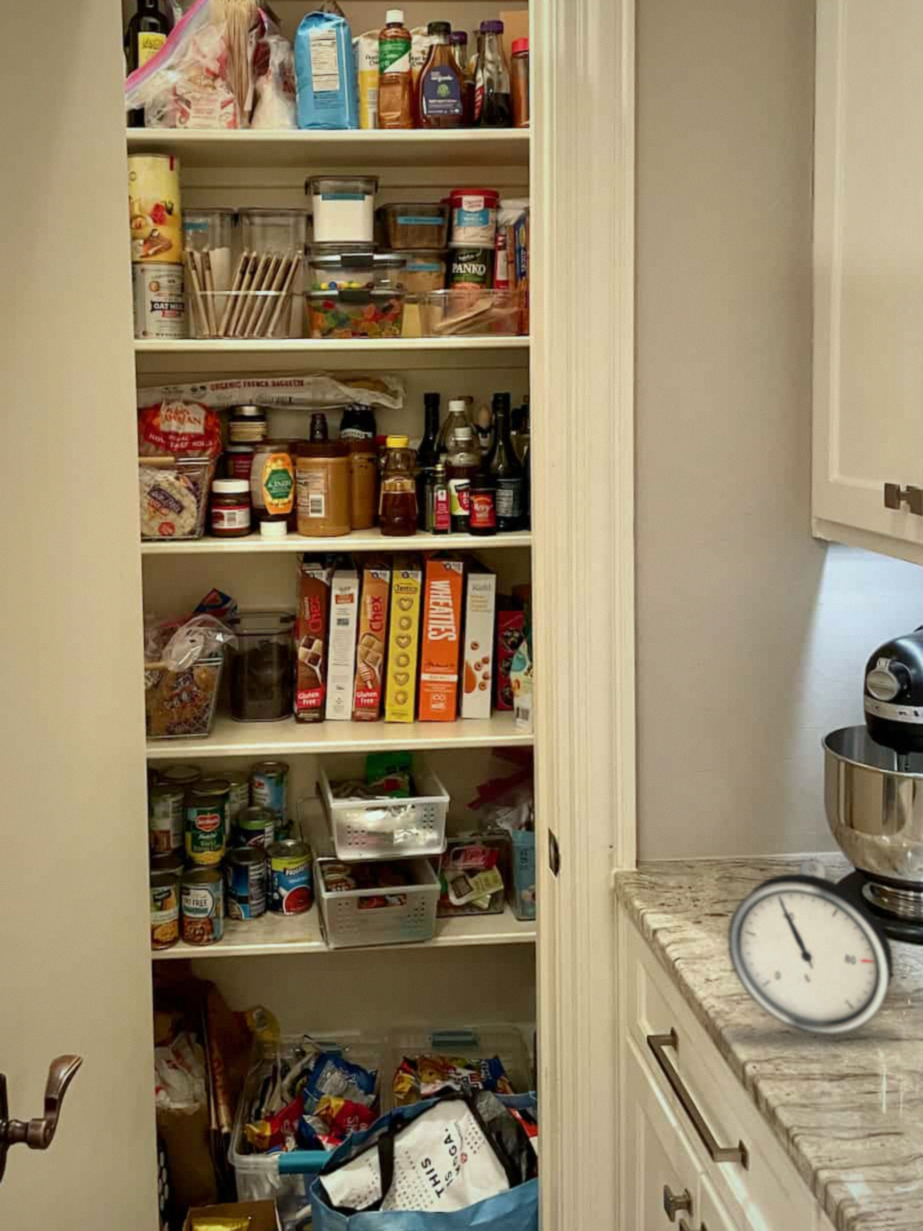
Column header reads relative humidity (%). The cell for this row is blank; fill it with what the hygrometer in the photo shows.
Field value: 40 %
